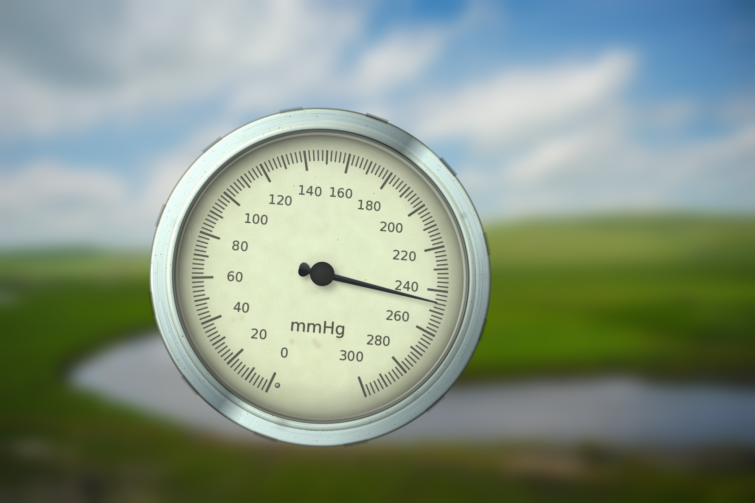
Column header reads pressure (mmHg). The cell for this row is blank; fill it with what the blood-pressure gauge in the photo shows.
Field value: 246 mmHg
